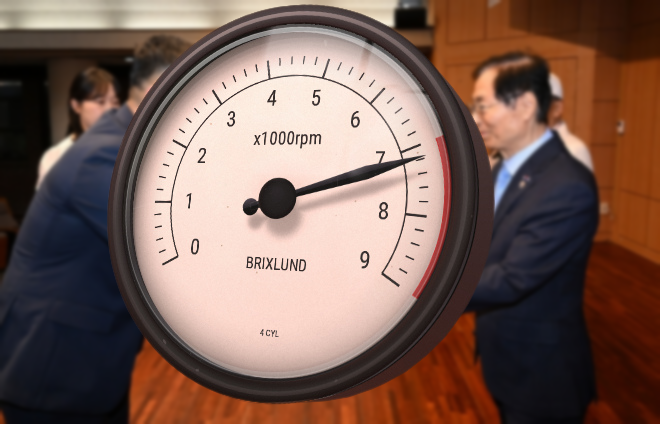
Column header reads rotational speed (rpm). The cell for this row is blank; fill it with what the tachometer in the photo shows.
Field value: 7200 rpm
